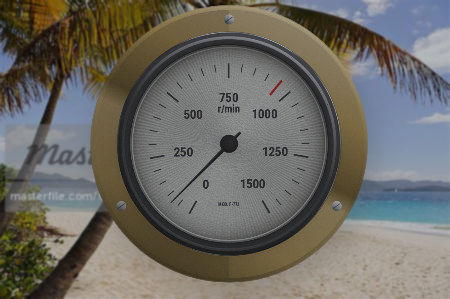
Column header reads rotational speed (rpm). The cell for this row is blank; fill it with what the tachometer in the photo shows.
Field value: 75 rpm
